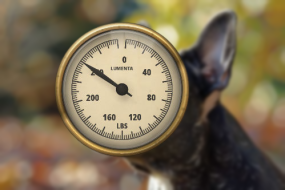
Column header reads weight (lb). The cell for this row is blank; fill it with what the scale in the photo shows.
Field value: 240 lb
